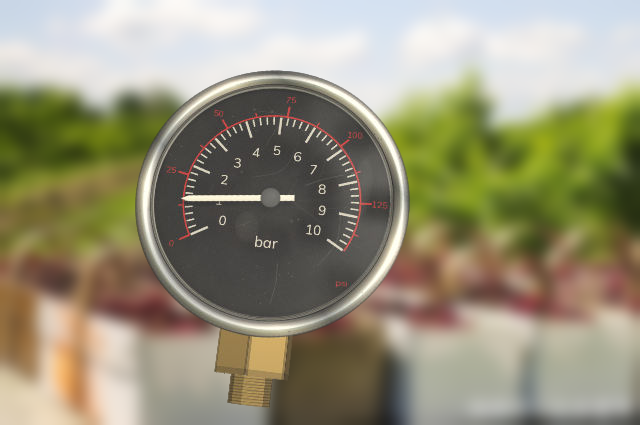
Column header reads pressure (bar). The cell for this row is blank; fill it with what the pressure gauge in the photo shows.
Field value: 1 bar
